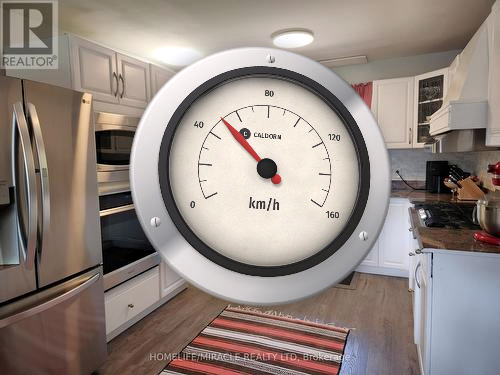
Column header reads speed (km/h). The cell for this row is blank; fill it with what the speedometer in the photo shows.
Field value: 50 km/h
